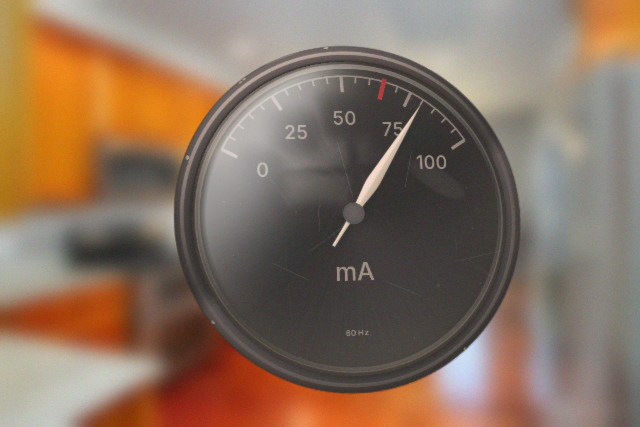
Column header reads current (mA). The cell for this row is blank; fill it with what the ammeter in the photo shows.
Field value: 80 mA
